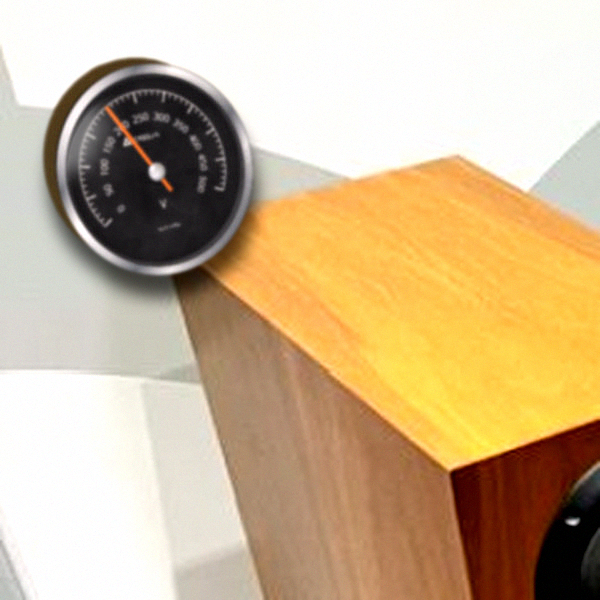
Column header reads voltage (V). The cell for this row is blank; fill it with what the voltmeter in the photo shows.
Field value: 200 V
